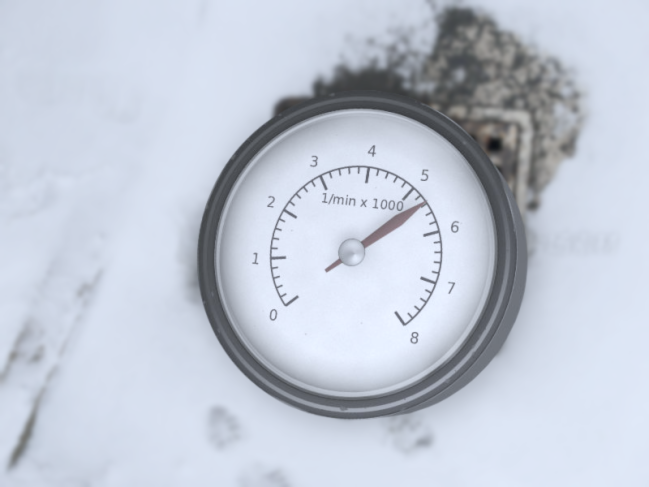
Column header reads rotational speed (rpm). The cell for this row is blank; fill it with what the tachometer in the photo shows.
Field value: 5400 rpm
